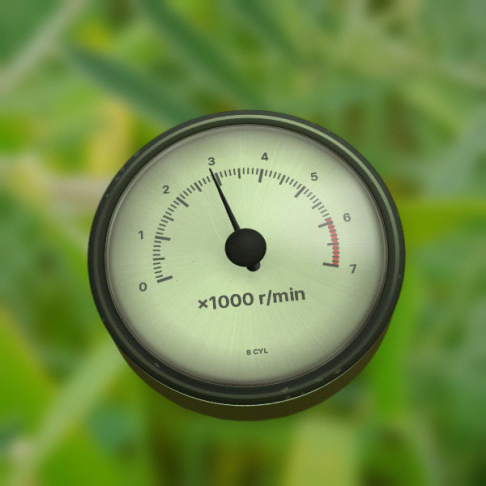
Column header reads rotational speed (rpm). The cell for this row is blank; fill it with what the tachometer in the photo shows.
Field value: 2900 rpm
